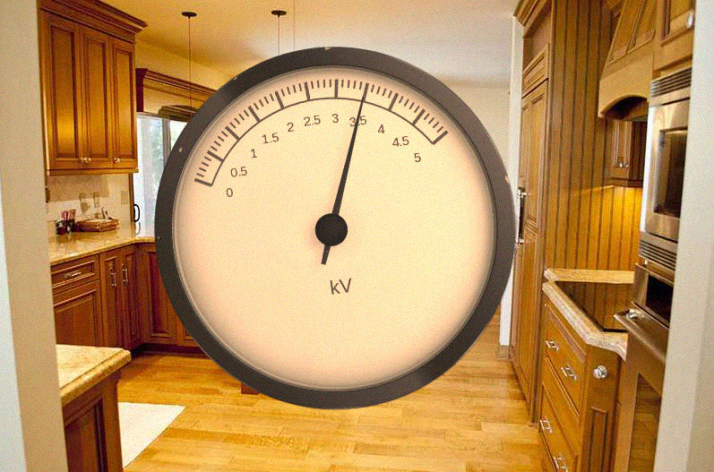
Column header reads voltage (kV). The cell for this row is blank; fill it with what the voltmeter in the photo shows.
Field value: 3.5 kV
